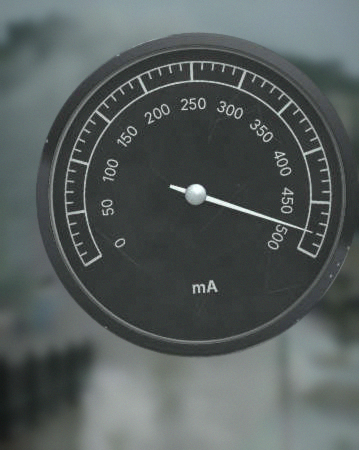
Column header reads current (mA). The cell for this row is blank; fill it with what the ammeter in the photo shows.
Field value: 480 mA
